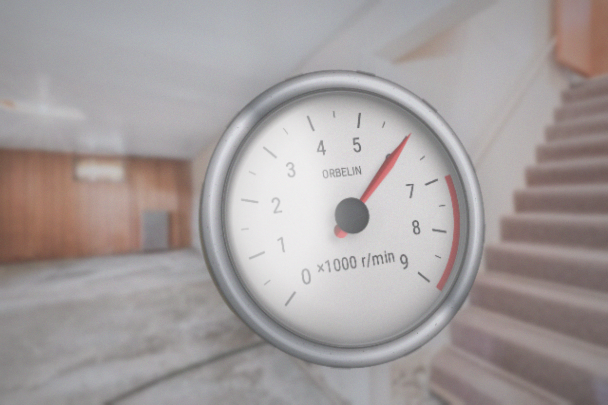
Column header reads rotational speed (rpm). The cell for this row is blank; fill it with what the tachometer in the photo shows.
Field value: 6000 rpm
